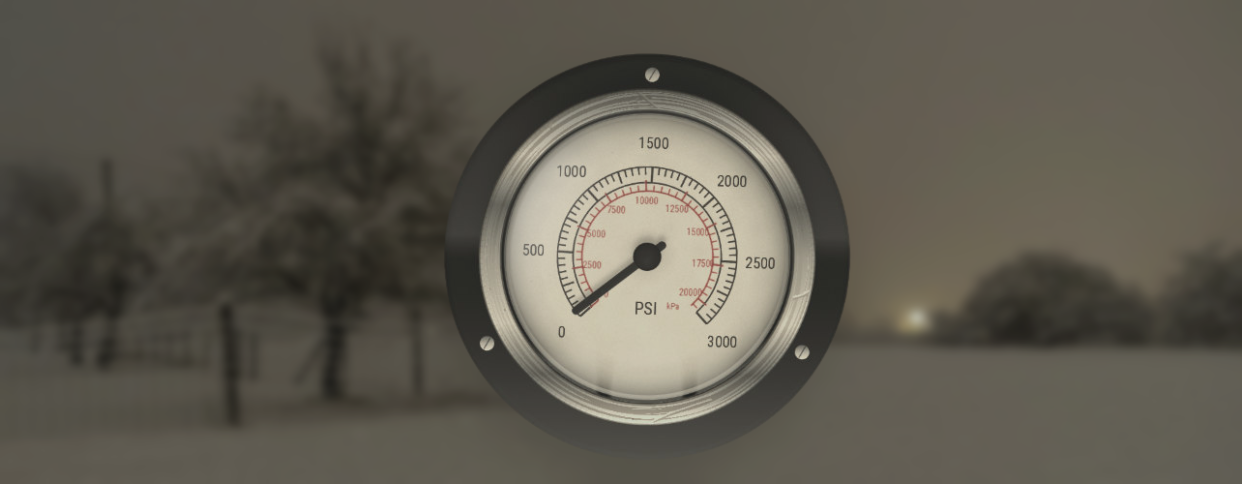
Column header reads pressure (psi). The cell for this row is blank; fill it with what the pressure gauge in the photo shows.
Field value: 50 psi
